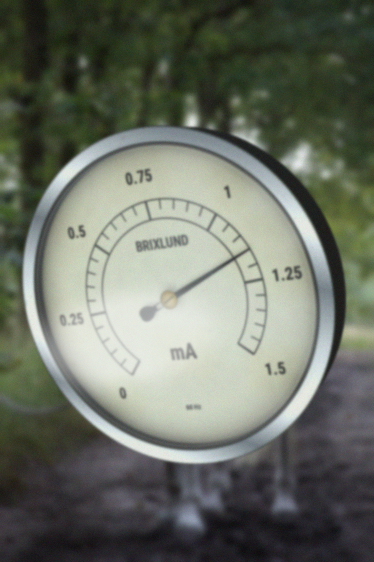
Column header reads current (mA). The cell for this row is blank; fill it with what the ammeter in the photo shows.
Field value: 1.15 mA
